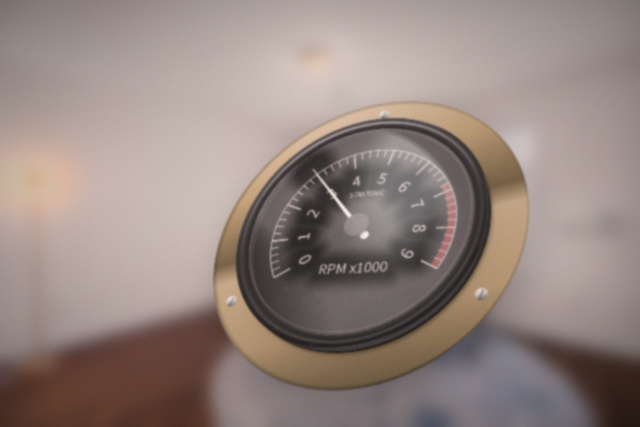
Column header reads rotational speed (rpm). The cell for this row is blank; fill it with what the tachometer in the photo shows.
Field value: 3000 rpm
